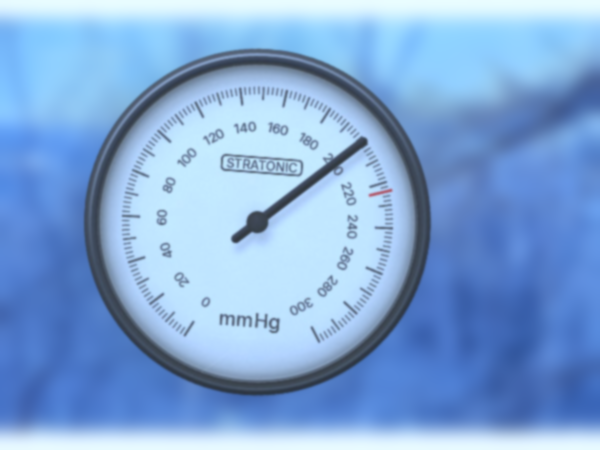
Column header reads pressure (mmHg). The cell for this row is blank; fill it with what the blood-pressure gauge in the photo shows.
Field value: 200 mmHg
